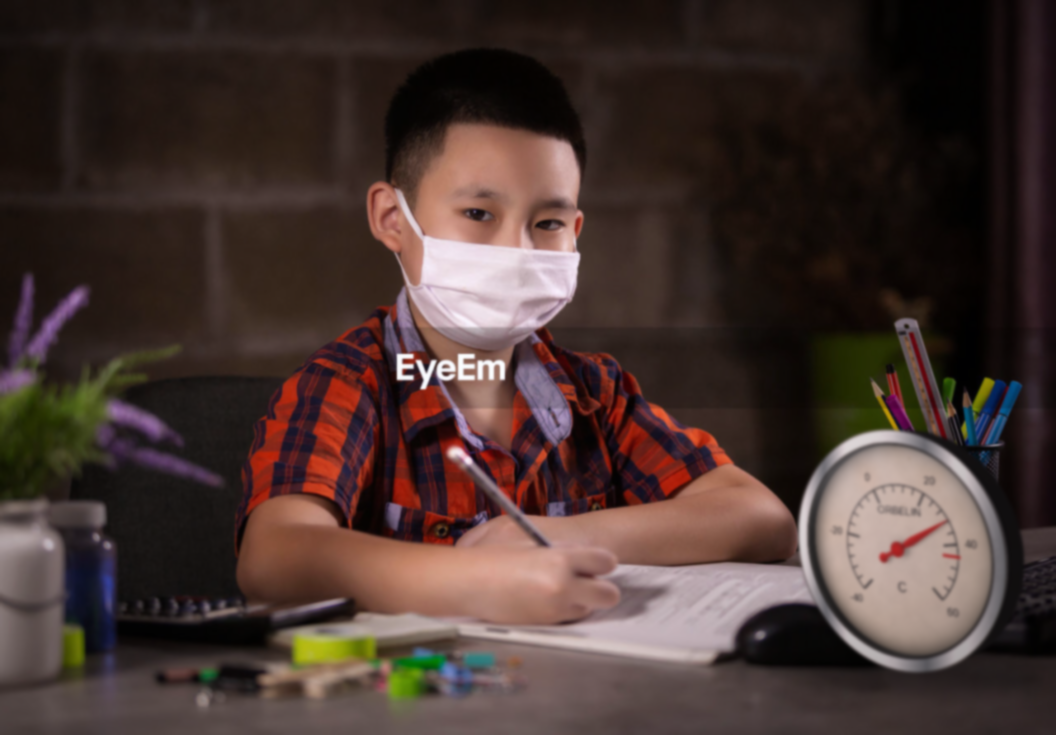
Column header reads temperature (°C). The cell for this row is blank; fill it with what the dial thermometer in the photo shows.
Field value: 32 °C
